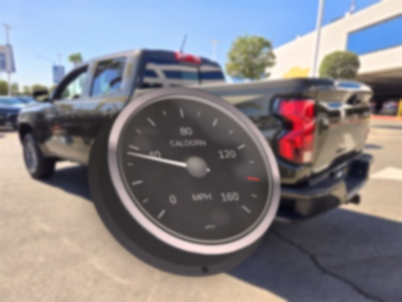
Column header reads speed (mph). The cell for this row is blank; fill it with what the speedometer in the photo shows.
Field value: 35 mph
